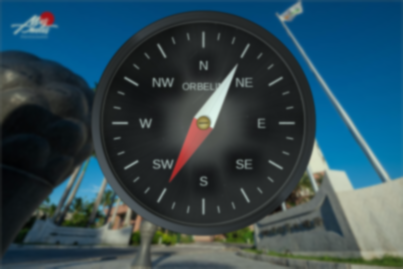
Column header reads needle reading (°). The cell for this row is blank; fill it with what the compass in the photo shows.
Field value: 210 °
